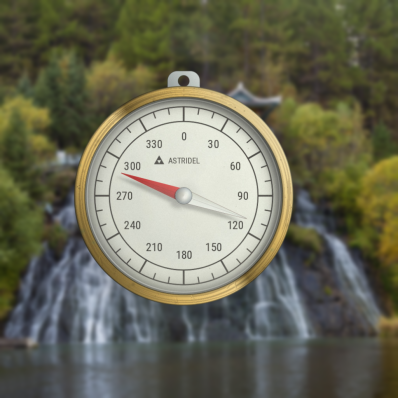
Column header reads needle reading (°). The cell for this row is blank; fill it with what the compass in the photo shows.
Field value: 290 °
